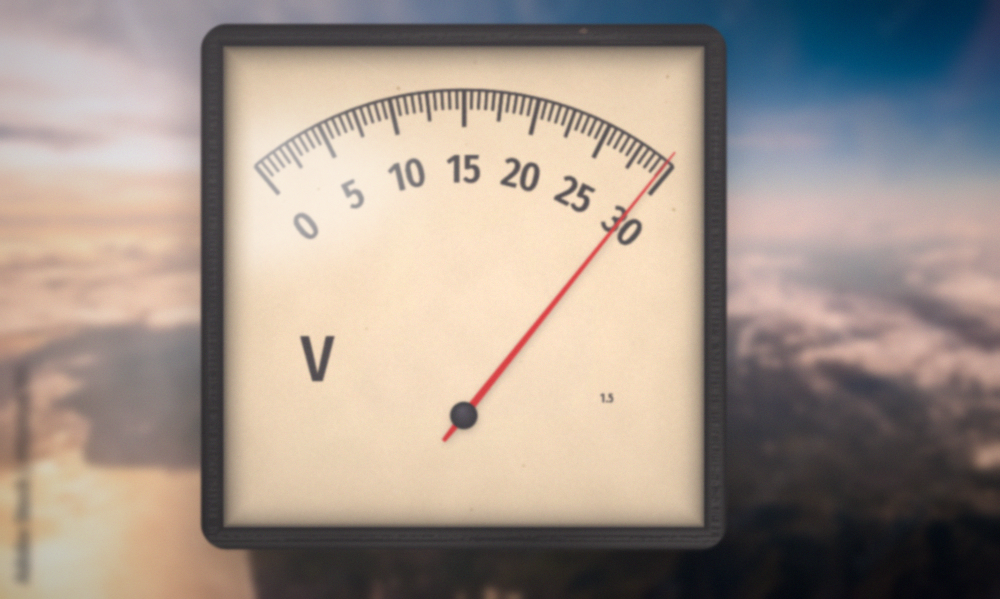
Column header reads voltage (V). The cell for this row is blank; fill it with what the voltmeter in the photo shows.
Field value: 29.5 V
